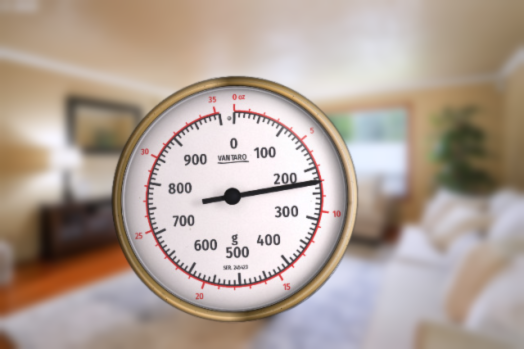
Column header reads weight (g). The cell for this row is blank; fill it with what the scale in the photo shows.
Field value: 230 g
